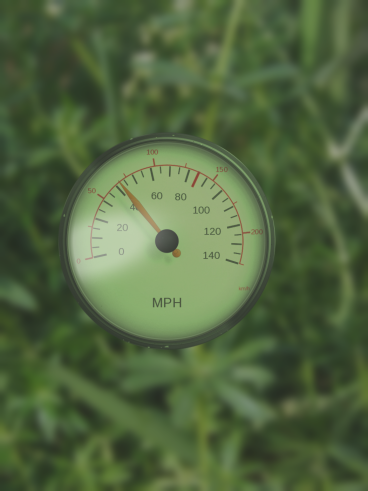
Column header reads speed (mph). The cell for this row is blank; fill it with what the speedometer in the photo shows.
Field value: 42.5 mph
